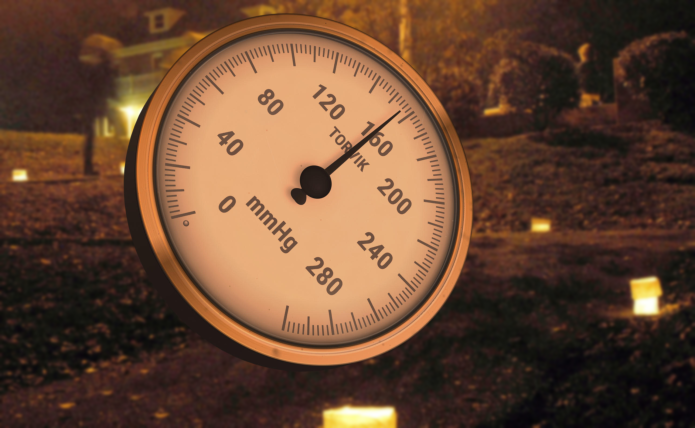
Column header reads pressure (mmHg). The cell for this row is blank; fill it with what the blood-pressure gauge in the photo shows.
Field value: 156 mmHg
